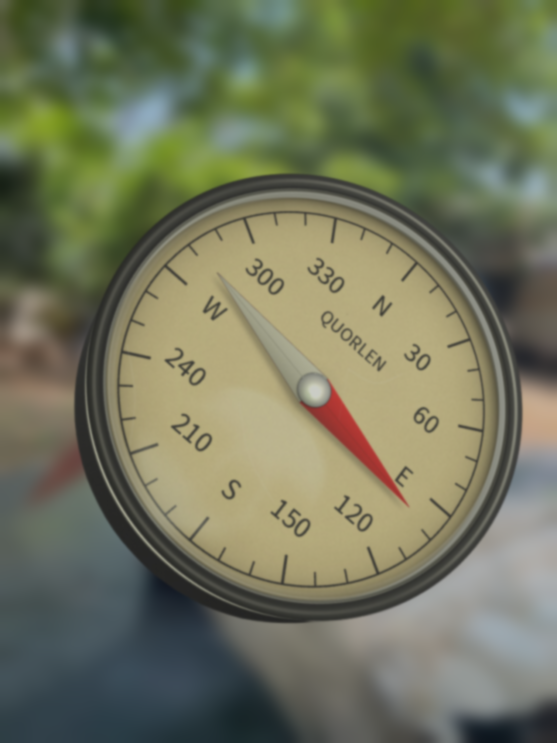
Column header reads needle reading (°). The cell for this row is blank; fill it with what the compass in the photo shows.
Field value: 100 °
